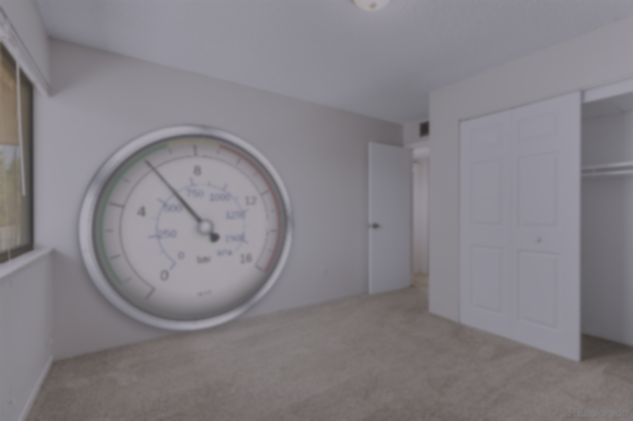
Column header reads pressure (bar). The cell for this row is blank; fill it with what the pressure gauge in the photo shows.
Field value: 6 bar
